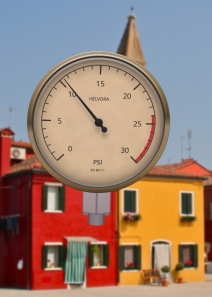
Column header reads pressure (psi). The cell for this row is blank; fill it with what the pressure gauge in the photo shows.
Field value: 10.5 psi
